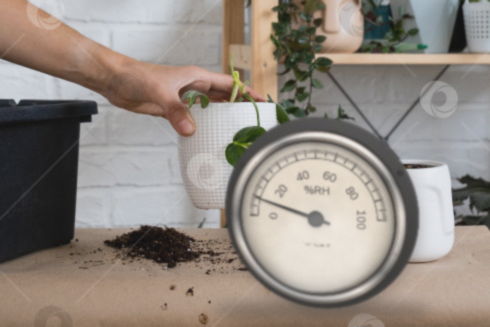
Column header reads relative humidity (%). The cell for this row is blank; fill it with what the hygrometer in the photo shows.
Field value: 10 %
